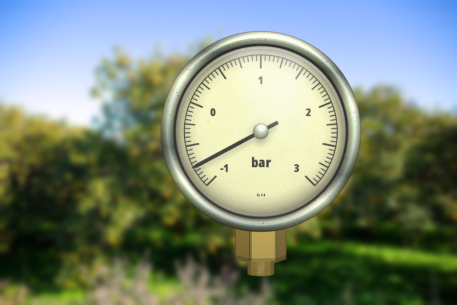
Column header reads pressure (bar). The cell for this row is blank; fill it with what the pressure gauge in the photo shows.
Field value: -0.75 bar
